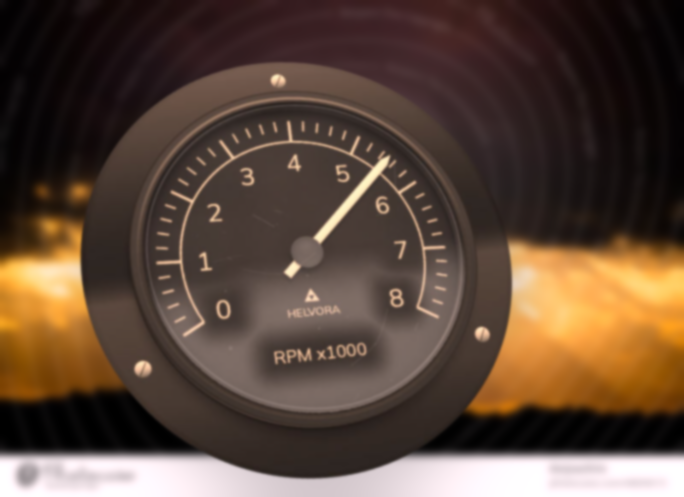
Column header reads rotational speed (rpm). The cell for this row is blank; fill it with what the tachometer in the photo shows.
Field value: 5500 rpm
